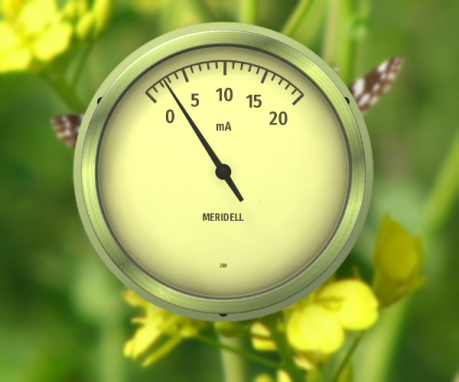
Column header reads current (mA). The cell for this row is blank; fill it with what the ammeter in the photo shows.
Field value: 2.5 mA
